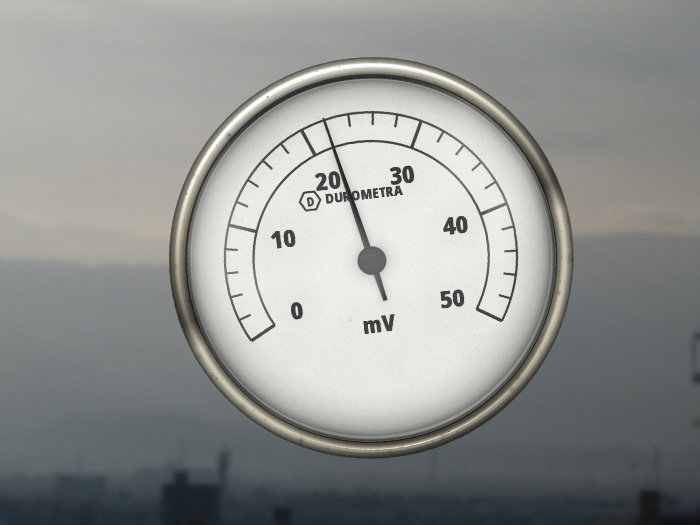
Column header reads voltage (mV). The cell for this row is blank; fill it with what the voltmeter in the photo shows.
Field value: 22 mV
